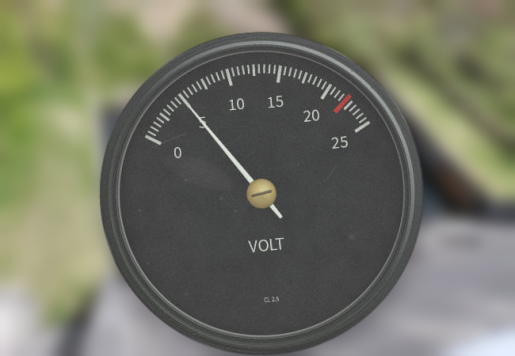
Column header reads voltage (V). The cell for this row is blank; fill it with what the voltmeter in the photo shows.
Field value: 5 V
